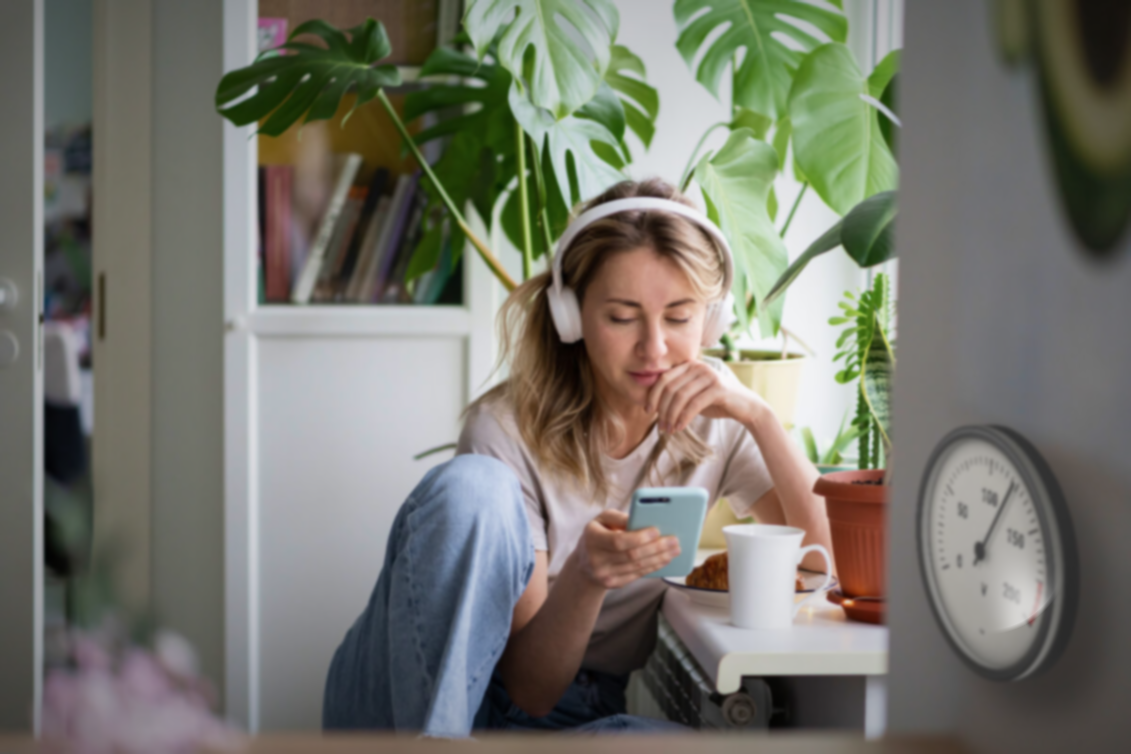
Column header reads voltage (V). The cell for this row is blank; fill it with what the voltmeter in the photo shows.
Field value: 125 V
